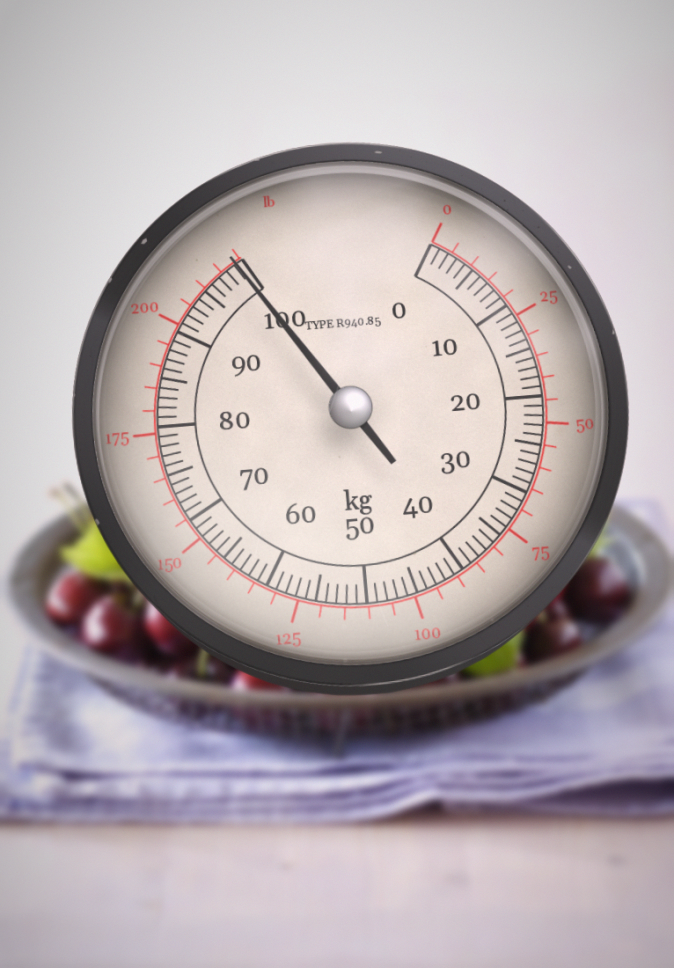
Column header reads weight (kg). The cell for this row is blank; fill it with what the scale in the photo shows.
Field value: 99 kg
